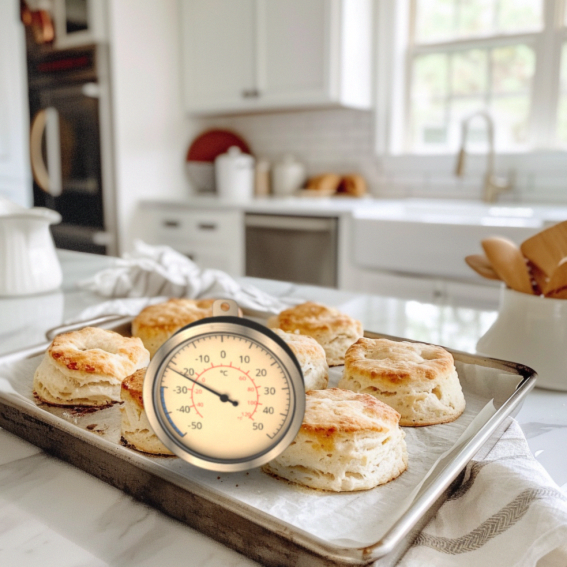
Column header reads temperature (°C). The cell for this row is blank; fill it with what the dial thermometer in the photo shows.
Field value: -22 °C
